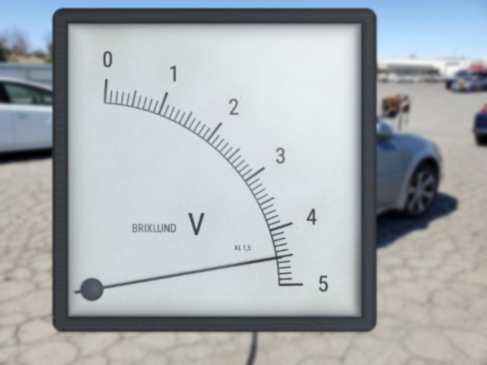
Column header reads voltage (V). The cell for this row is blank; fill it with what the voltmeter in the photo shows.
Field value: 4.5 V
